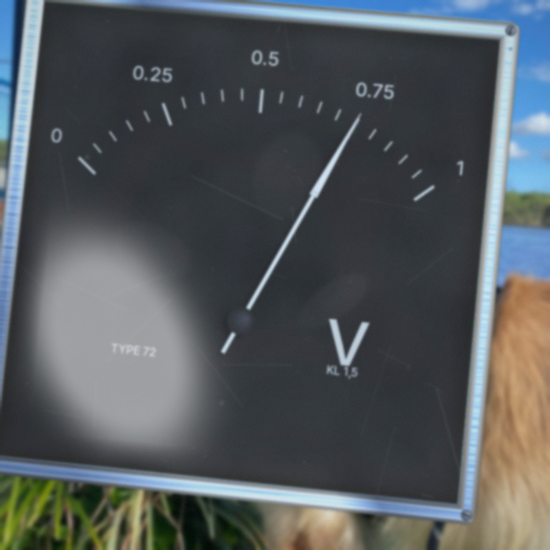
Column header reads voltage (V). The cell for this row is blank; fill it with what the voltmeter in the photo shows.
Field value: 0.75 V
